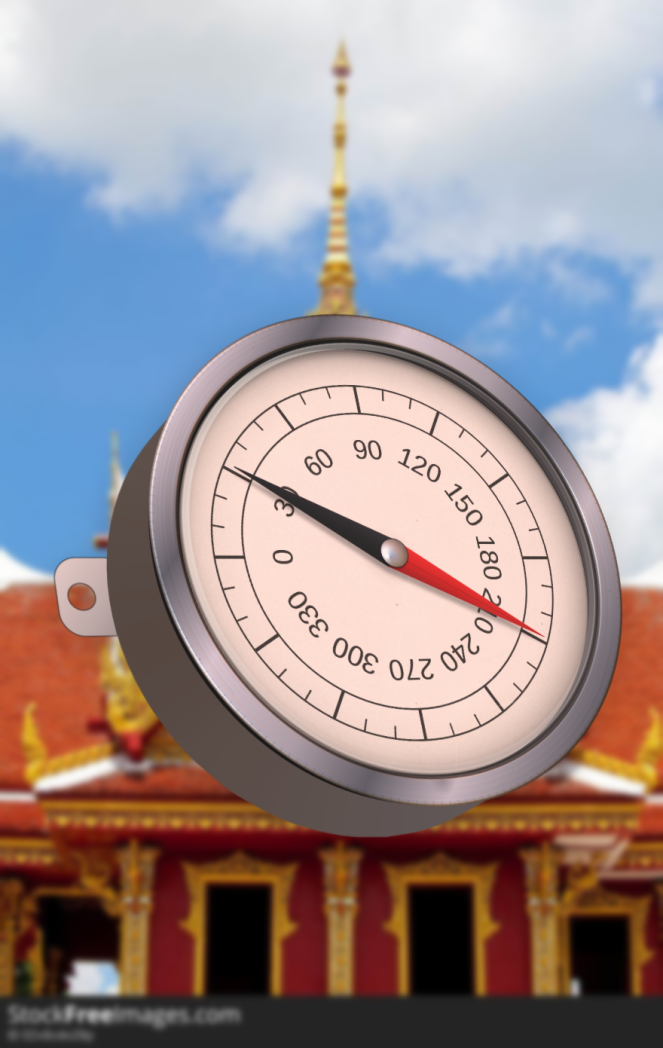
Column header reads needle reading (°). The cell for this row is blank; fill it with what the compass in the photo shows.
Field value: 210 °
